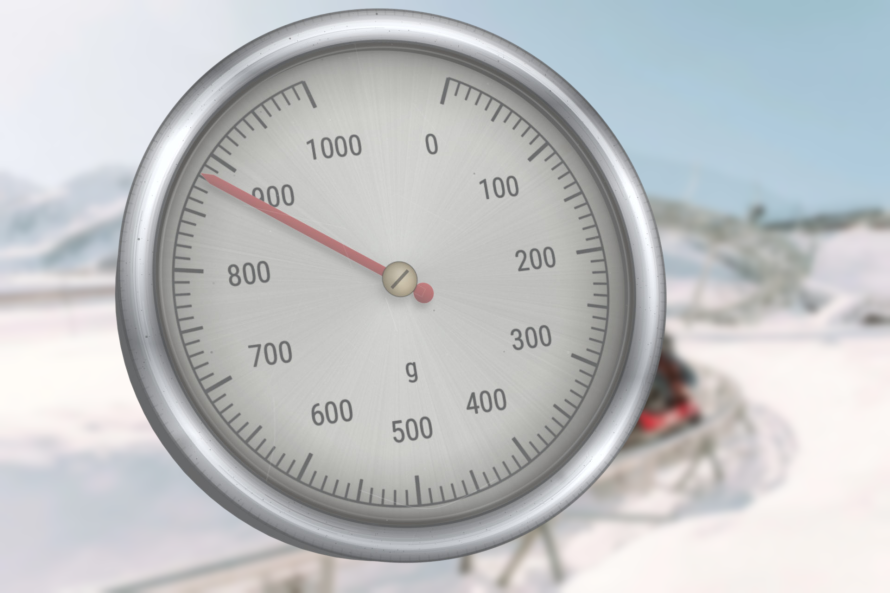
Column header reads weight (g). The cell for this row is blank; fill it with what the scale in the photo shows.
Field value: 880 g
